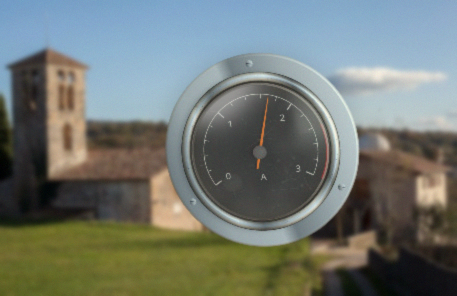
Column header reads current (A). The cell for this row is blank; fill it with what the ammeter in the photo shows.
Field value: 1.7 A
